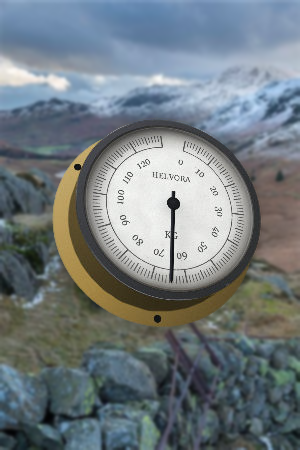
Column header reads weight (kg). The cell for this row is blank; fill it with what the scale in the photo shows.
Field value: 65 kg
